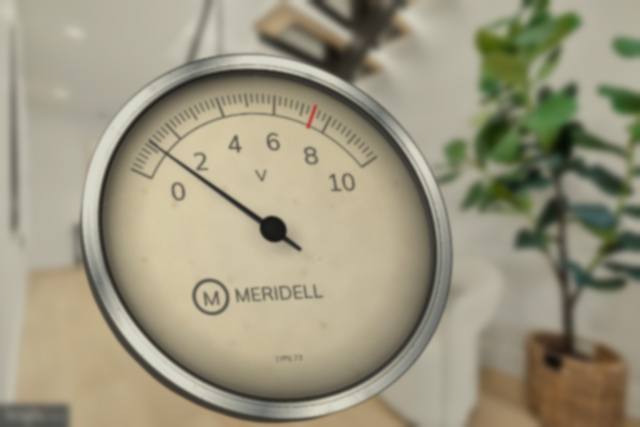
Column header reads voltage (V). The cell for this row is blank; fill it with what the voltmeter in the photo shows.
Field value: 1 V
